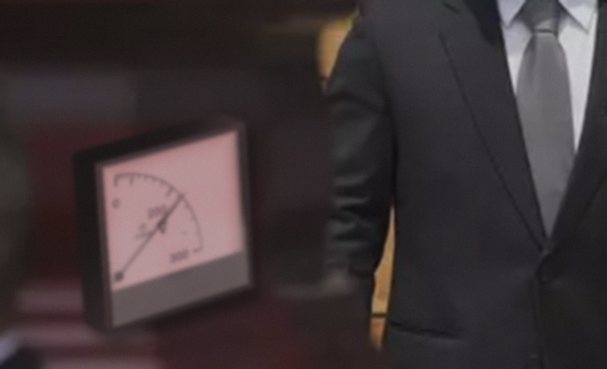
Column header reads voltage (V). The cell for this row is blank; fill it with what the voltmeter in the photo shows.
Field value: 220 V
